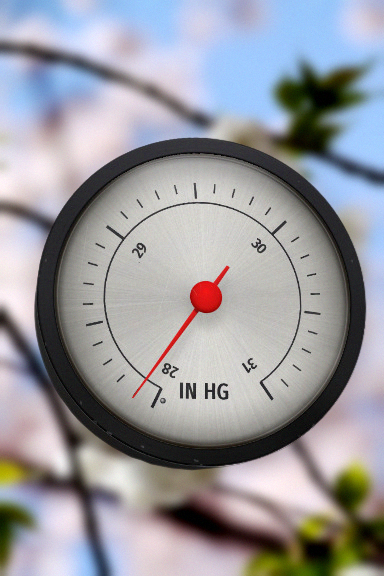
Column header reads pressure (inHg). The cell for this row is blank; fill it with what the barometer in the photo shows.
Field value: 28.1 inHg
